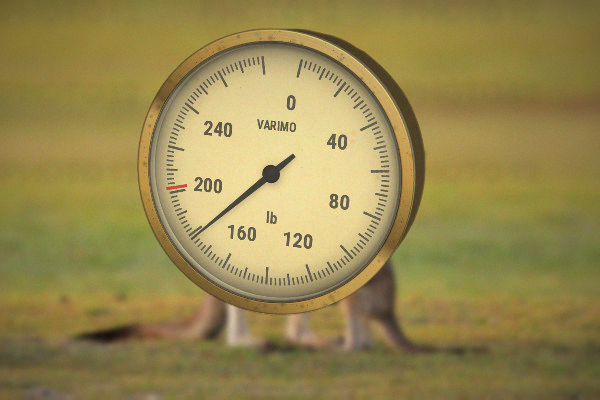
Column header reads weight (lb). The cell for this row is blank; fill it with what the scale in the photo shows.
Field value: 178 lb
